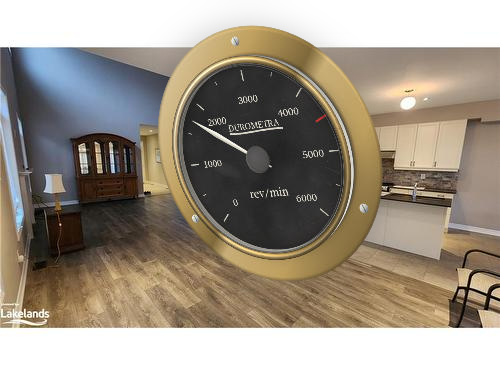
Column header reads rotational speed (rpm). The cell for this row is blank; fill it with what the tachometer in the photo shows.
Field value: 1750 rpm
